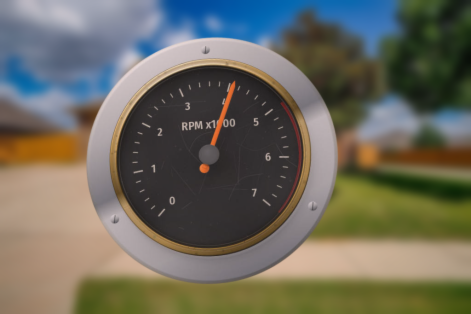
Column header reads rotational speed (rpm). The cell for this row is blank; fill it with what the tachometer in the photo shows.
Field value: 4100 rpm
